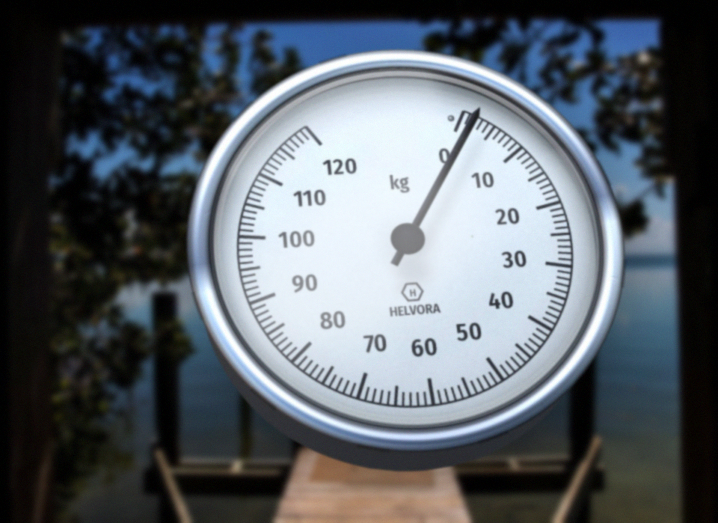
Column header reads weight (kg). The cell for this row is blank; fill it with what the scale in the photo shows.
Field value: 2 kg
